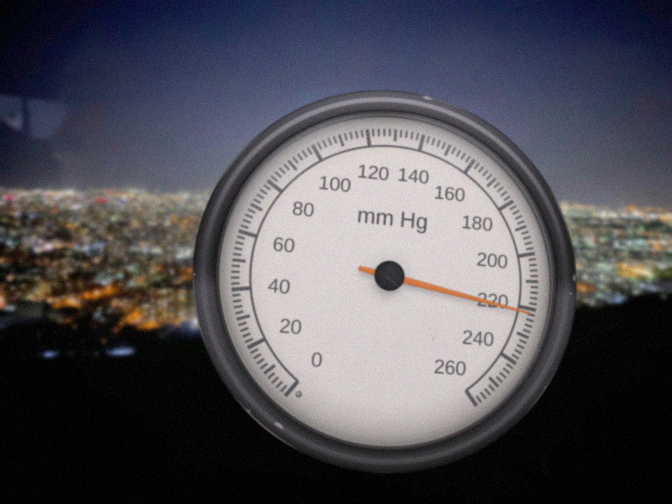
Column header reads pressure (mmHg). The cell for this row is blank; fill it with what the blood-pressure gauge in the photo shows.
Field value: 222 mmHg
